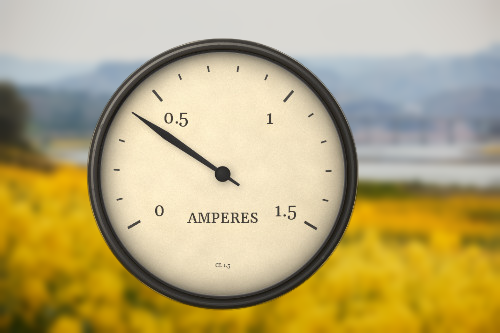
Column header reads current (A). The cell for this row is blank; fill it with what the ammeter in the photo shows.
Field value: 0.4 A
